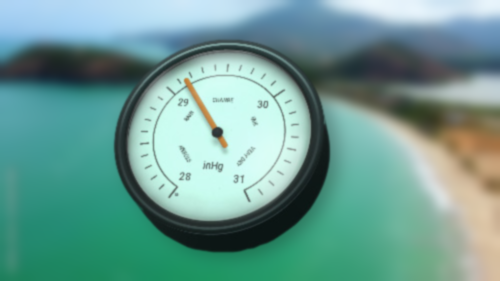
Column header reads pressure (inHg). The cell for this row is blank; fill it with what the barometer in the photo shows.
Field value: 29.15 inHg
